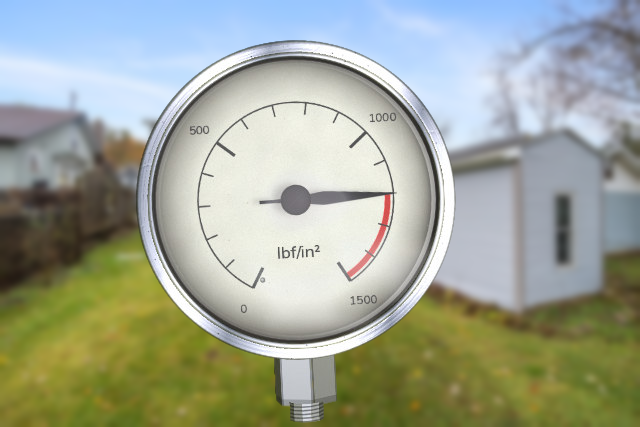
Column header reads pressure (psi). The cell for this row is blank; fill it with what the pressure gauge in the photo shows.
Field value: 1200 psi
